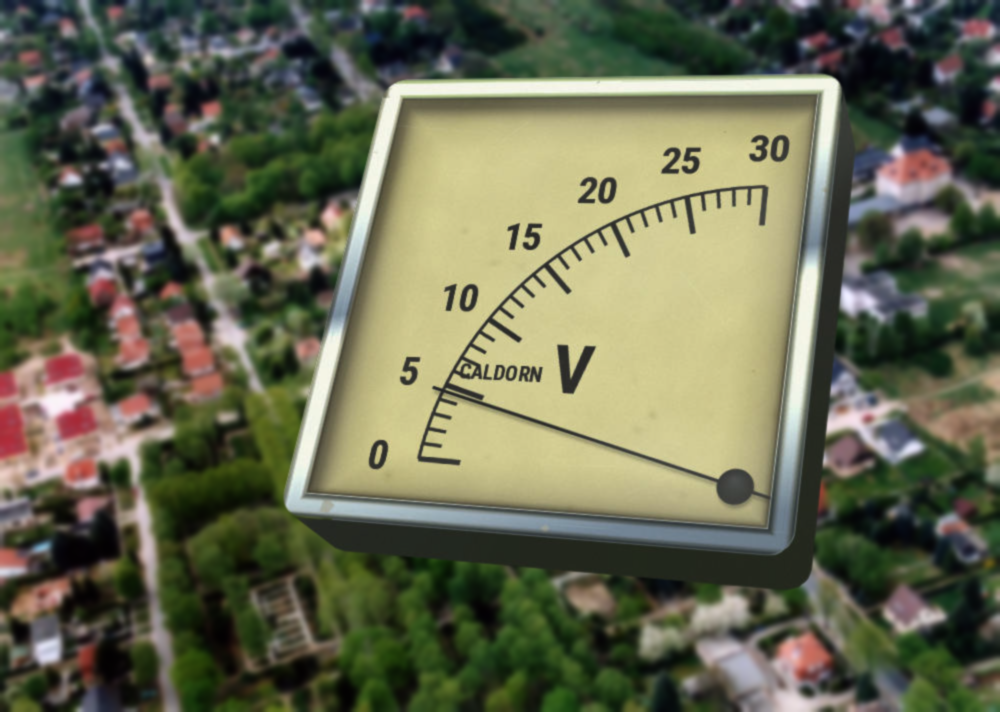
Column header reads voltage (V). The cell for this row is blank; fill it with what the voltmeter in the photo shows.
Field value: 4.5 V
